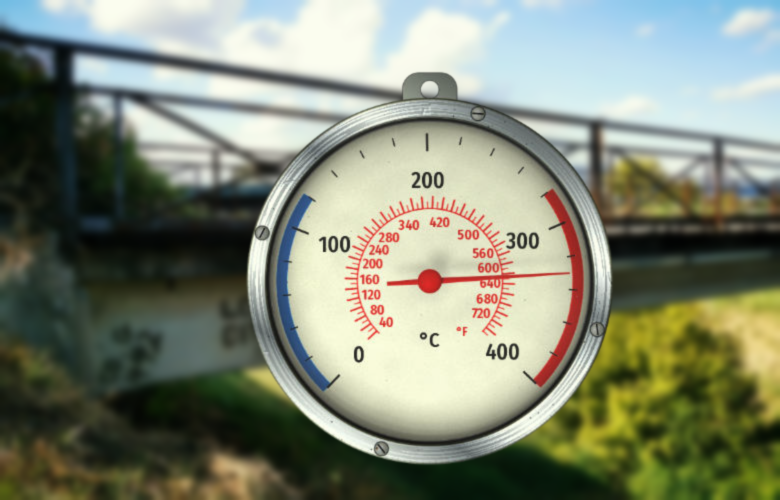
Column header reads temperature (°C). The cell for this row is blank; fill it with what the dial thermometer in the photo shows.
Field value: 330 °C
